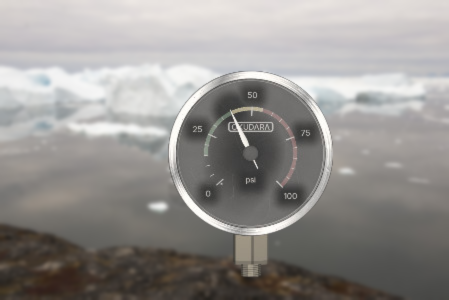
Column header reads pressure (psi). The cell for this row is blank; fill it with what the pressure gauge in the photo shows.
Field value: 40 psi
